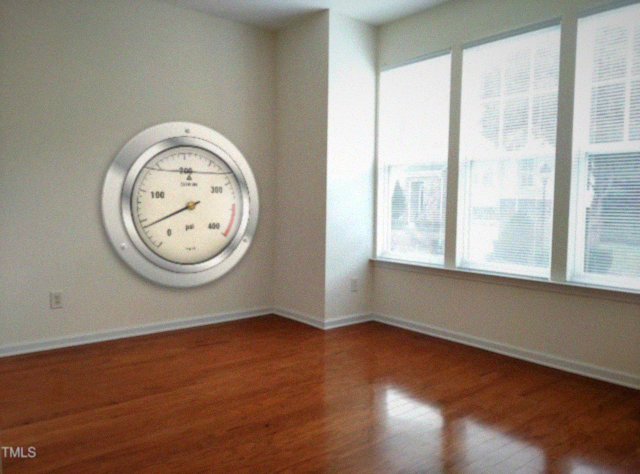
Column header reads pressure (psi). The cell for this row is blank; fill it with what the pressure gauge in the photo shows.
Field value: 40 psi
